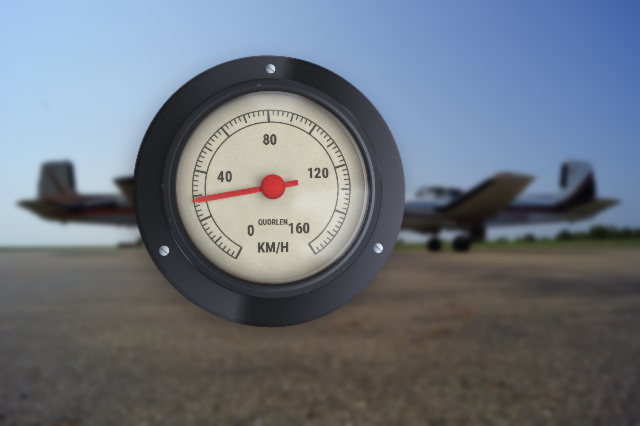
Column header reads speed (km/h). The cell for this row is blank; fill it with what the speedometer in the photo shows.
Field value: 28 km/h
